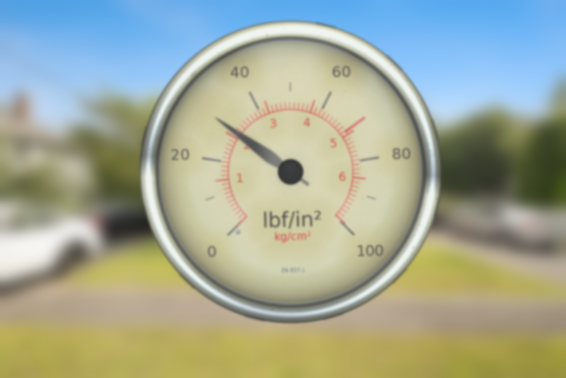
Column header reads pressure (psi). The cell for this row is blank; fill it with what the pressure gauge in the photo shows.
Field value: 30 psi
